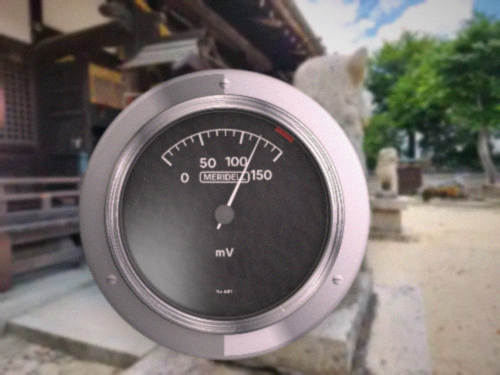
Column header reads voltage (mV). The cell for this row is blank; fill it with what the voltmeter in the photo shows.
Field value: 120 mV
